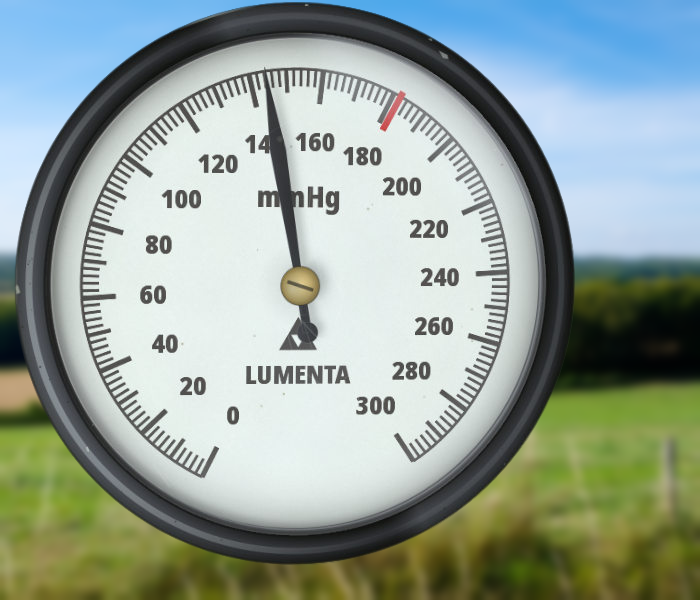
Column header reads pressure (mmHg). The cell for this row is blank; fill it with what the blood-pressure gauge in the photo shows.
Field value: 144 mmHg
